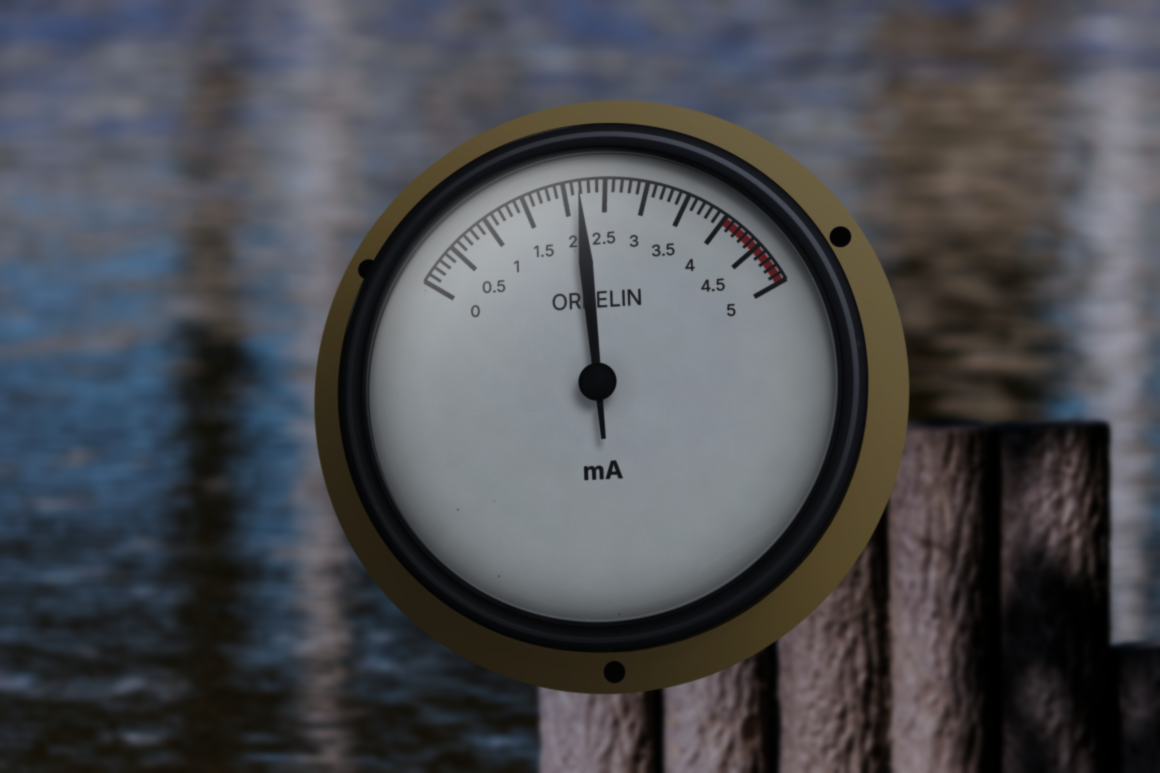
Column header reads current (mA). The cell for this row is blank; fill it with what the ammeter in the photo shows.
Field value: 2.2 mA
